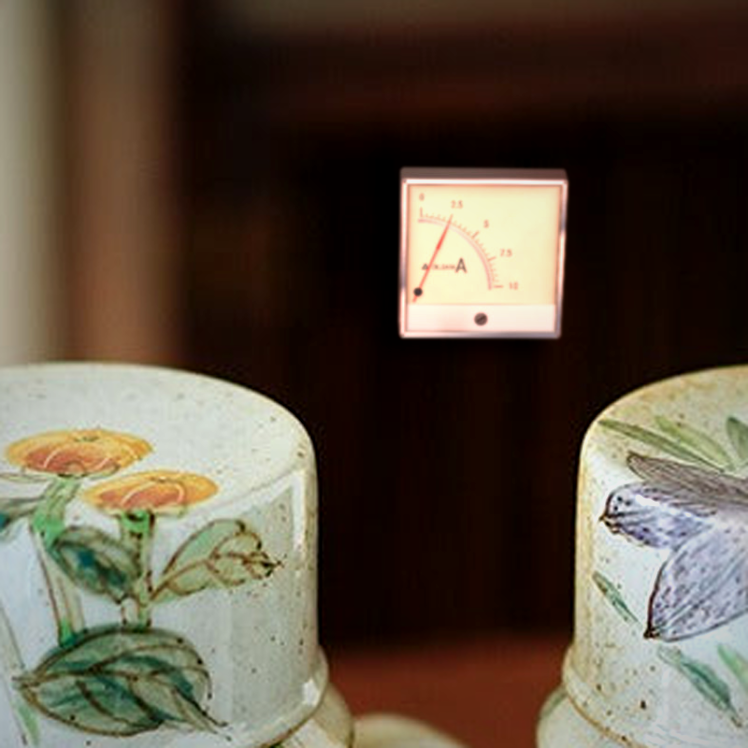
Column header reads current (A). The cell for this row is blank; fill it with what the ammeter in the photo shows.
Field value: 2.5 A
